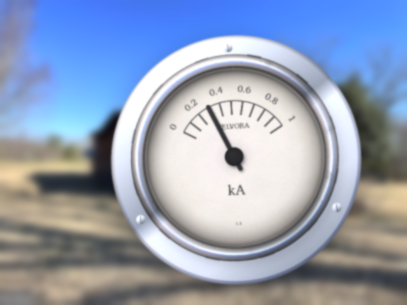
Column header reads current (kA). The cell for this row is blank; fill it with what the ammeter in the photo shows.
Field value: 0.3 kA
